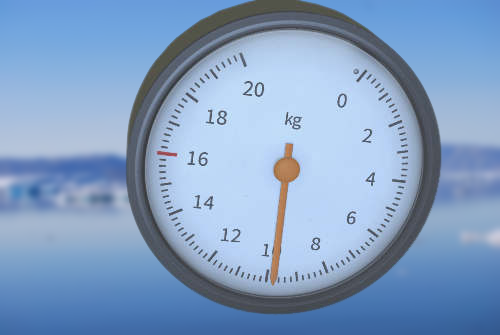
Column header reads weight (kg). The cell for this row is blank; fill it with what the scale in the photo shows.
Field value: 9.8 kg
